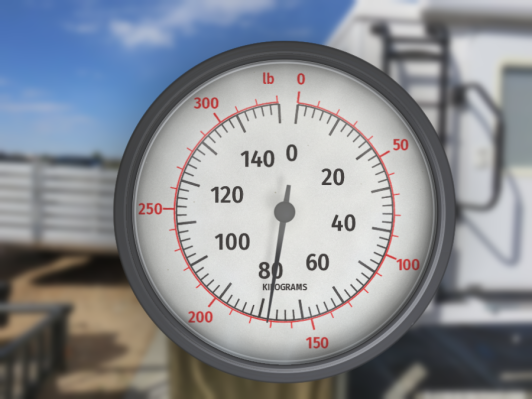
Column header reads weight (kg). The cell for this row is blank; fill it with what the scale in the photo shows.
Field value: 78 kg
